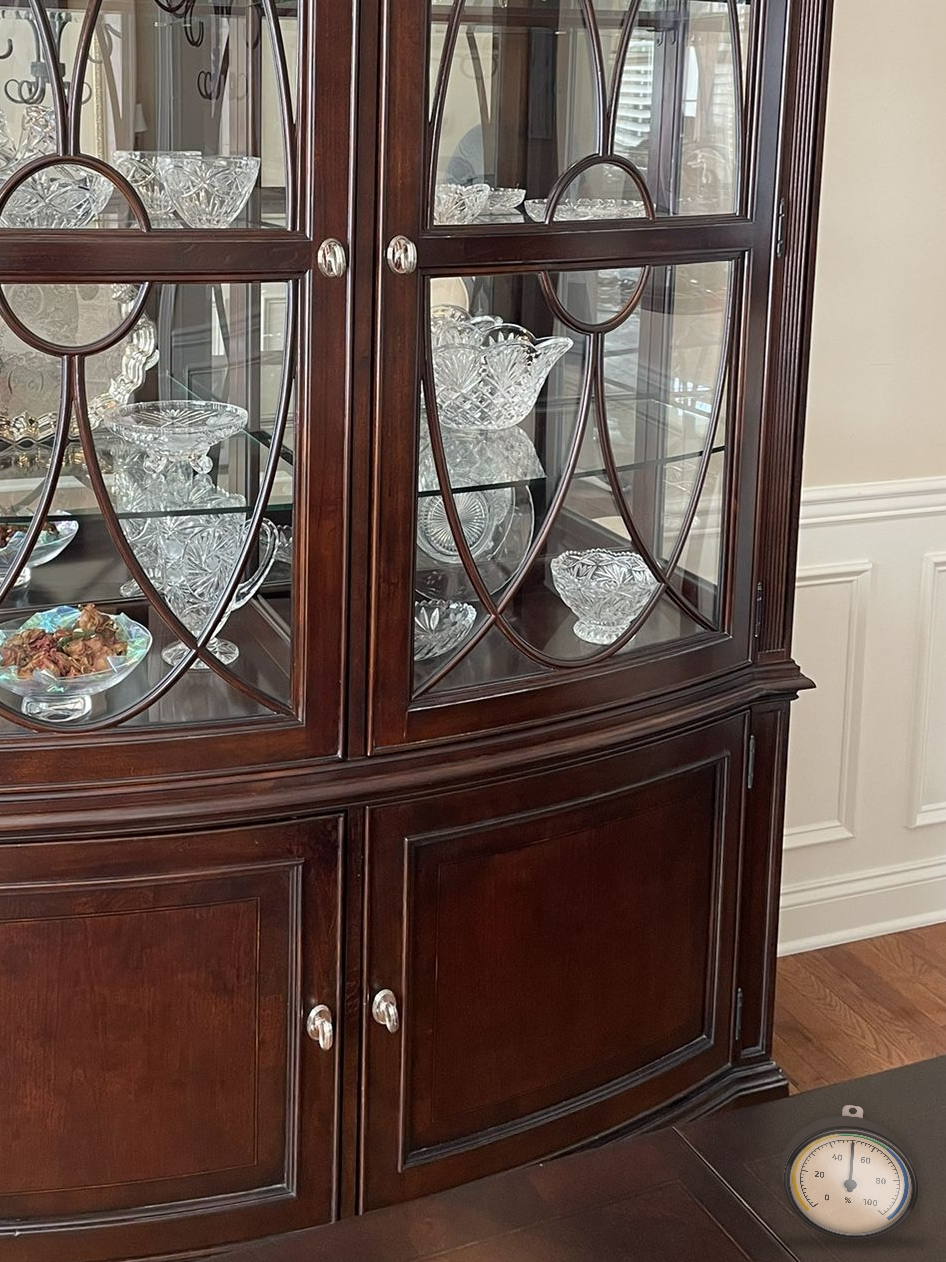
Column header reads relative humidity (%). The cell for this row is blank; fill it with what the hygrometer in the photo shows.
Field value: 50 %
